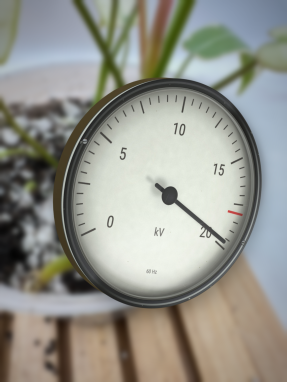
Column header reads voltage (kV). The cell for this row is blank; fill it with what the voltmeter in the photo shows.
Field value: 19.75 kV
